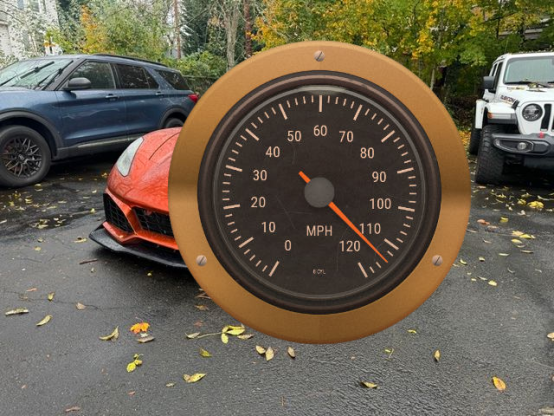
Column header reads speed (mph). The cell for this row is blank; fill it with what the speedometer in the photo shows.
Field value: 114 mph
